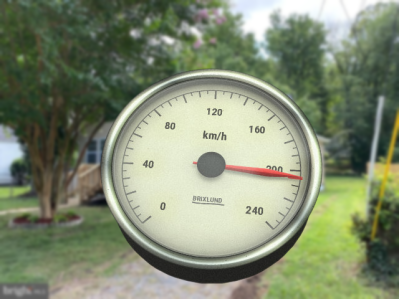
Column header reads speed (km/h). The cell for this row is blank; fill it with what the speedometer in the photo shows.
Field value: 205 km/h
